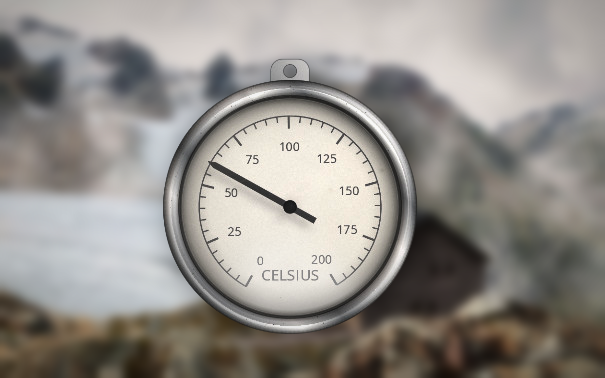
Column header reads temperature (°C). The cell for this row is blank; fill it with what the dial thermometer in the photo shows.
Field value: 60 °C
